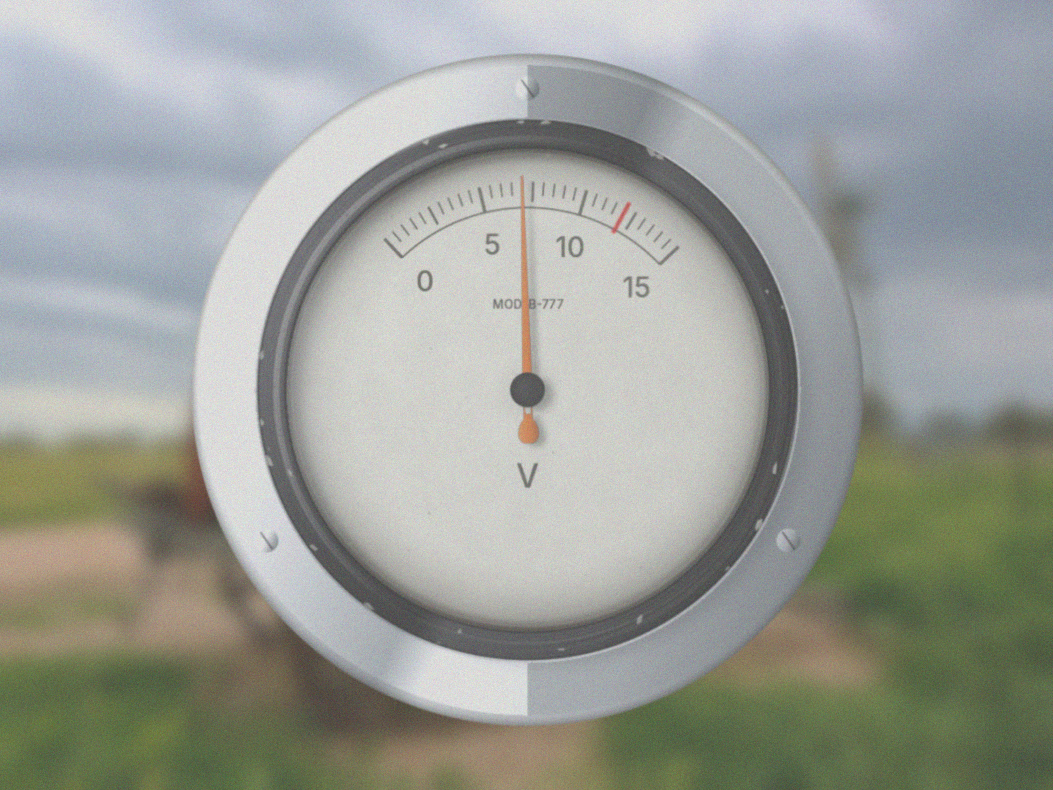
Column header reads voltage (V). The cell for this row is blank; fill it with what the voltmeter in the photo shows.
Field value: 7 V
